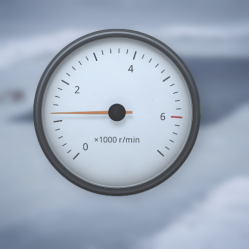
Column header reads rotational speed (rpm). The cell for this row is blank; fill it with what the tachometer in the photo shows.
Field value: 1200 rpm
